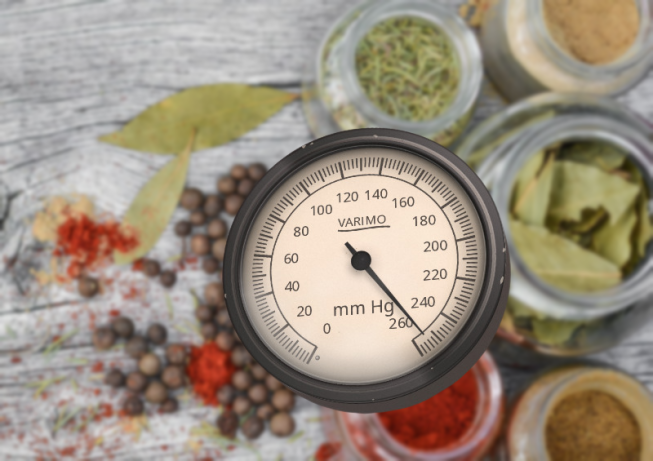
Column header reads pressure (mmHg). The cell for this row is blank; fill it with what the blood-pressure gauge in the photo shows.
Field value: 254 mmHg
